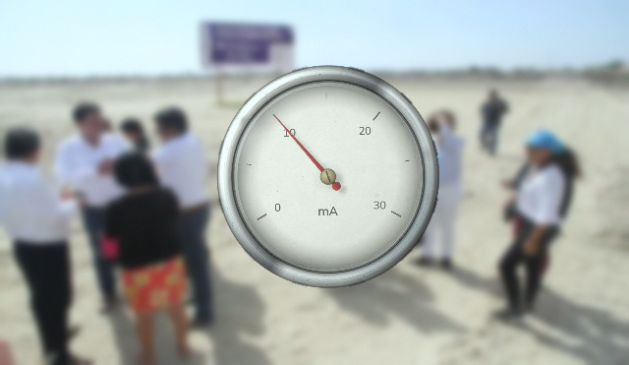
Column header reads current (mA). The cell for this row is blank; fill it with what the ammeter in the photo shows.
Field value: 10 mA
